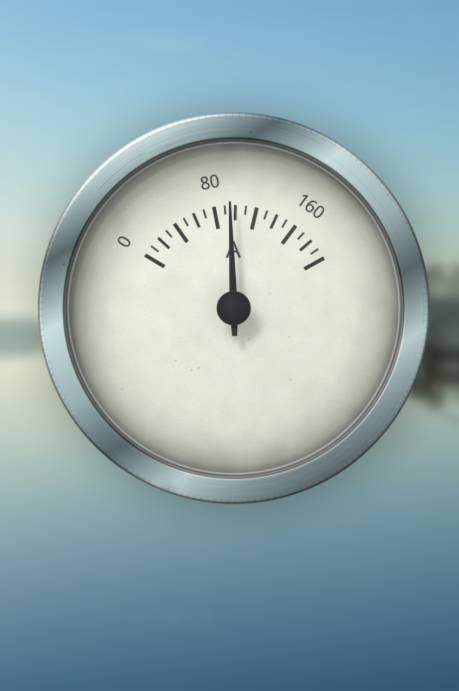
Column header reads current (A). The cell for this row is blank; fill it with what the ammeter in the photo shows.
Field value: 95 A
